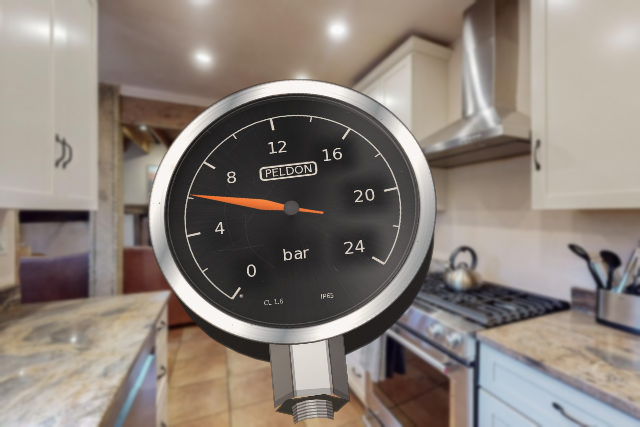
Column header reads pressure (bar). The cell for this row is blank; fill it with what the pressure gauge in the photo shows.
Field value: 6 bar
